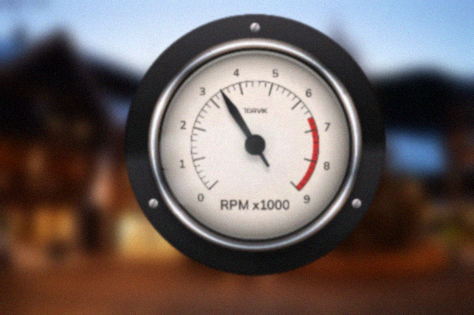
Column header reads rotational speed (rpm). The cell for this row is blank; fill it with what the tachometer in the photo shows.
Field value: 3400 rpm
